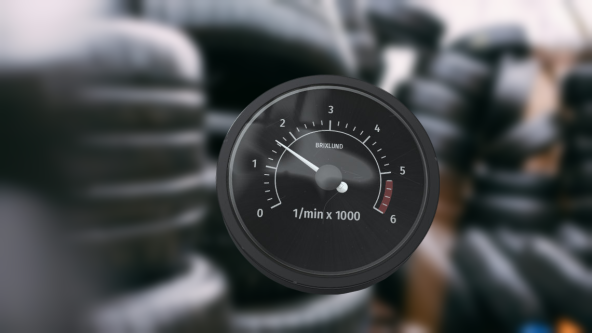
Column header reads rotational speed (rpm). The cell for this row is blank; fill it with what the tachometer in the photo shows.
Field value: 1600 rpm
